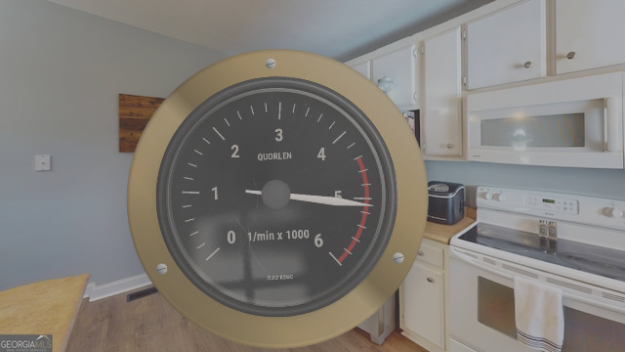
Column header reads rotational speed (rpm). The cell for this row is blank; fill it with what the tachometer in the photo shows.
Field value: 5100 rpm
